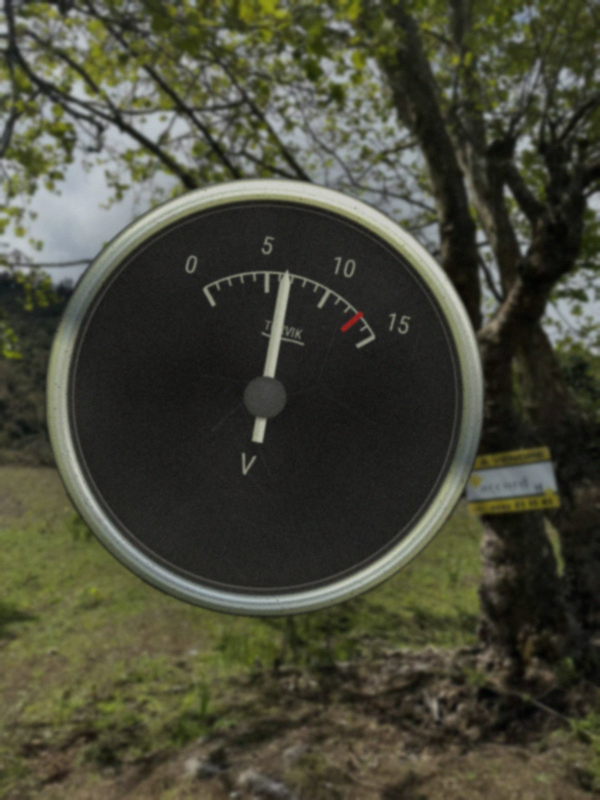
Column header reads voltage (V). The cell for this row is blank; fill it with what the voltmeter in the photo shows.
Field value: 6.5 V
